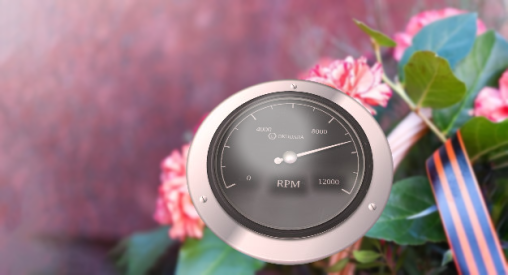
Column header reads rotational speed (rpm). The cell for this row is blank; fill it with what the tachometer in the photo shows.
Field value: 9500 rpm
